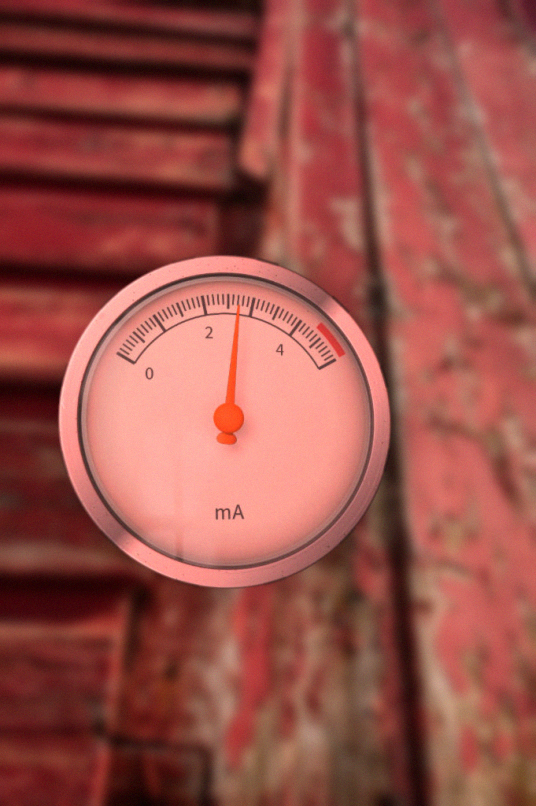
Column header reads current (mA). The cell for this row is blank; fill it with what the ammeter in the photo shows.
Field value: 2.7 mA
